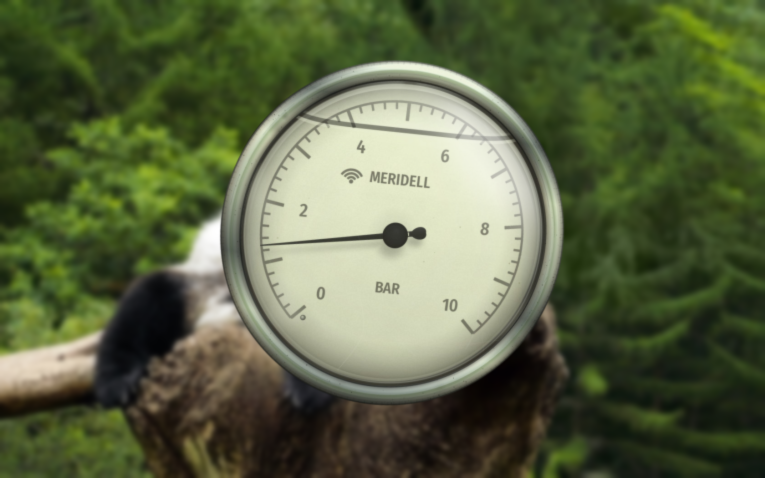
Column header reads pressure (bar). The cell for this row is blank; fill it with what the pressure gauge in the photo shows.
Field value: 1.3 bar
